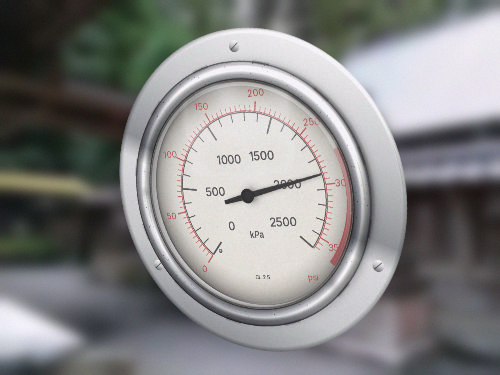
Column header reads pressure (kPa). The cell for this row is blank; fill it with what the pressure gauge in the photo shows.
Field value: 2000 kPa
